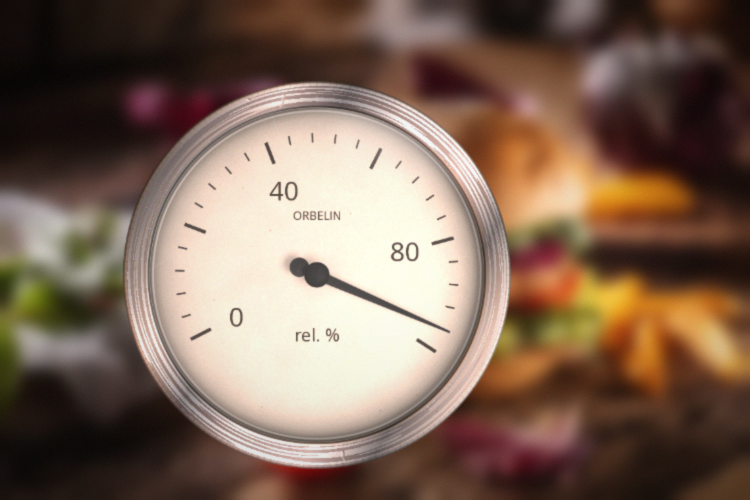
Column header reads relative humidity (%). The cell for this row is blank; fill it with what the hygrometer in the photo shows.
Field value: 96 %
